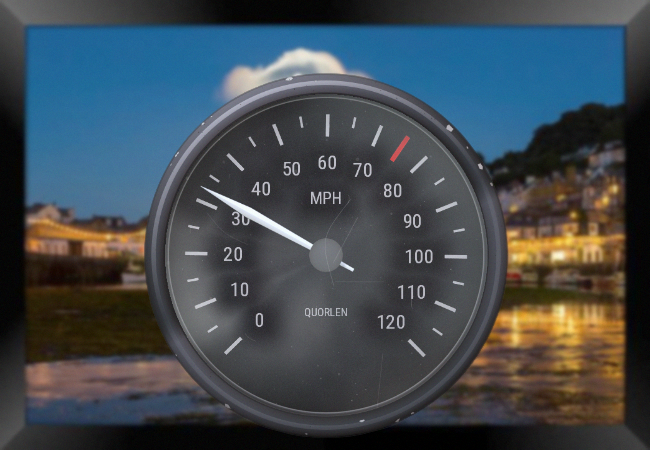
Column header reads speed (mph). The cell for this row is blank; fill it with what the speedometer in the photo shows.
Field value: 32.5 mph
